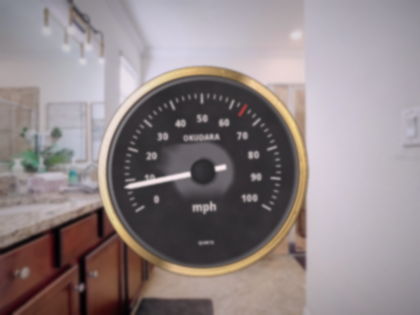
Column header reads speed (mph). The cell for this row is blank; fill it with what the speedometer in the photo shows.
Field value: 8 mph
